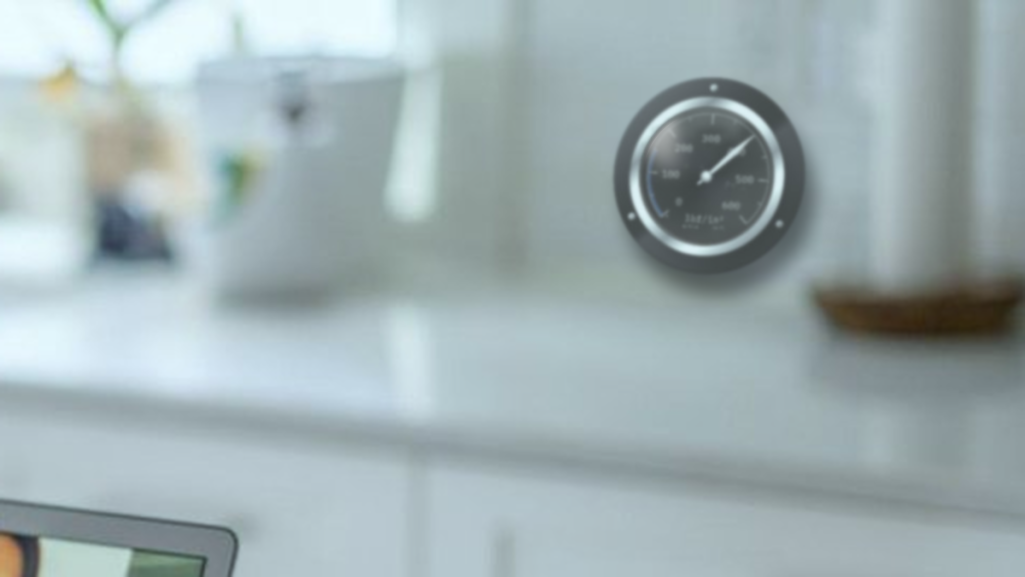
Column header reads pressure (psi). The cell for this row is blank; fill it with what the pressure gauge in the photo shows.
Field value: 400 psi
